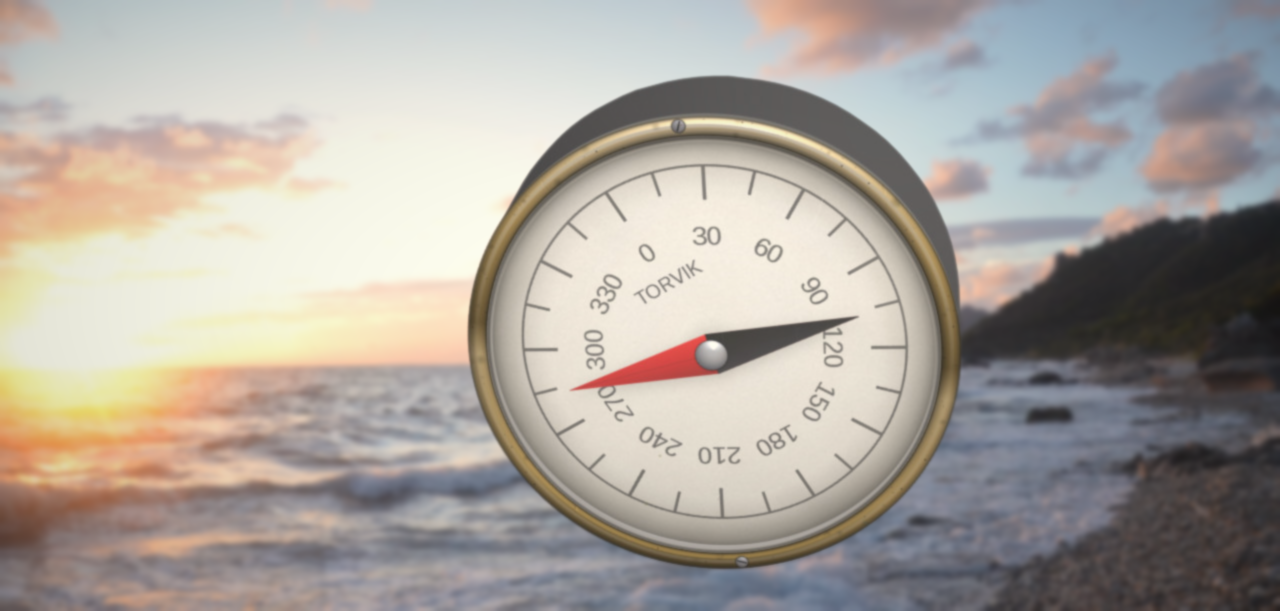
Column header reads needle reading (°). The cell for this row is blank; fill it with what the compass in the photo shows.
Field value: 285 °
